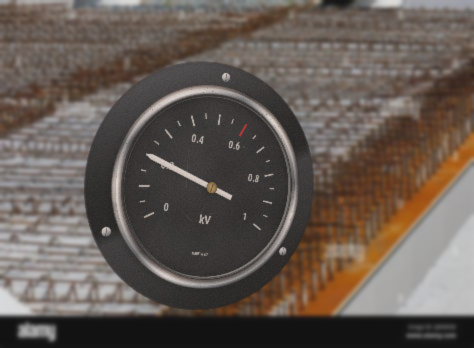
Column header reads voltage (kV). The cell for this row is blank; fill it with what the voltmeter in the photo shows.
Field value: 0.2 kV
